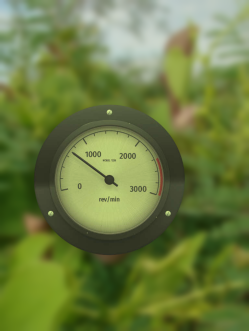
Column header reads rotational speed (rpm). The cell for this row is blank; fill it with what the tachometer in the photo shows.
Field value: 700 rpm
